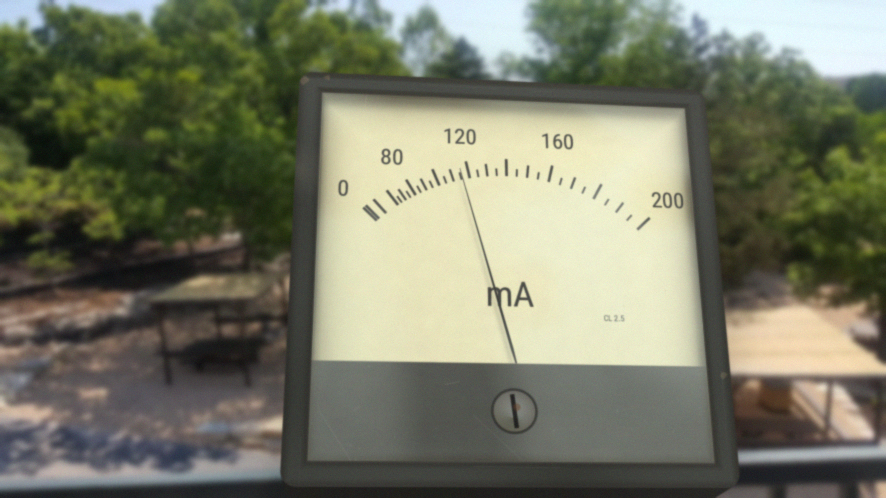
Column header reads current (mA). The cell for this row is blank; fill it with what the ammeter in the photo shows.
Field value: 115 mA
